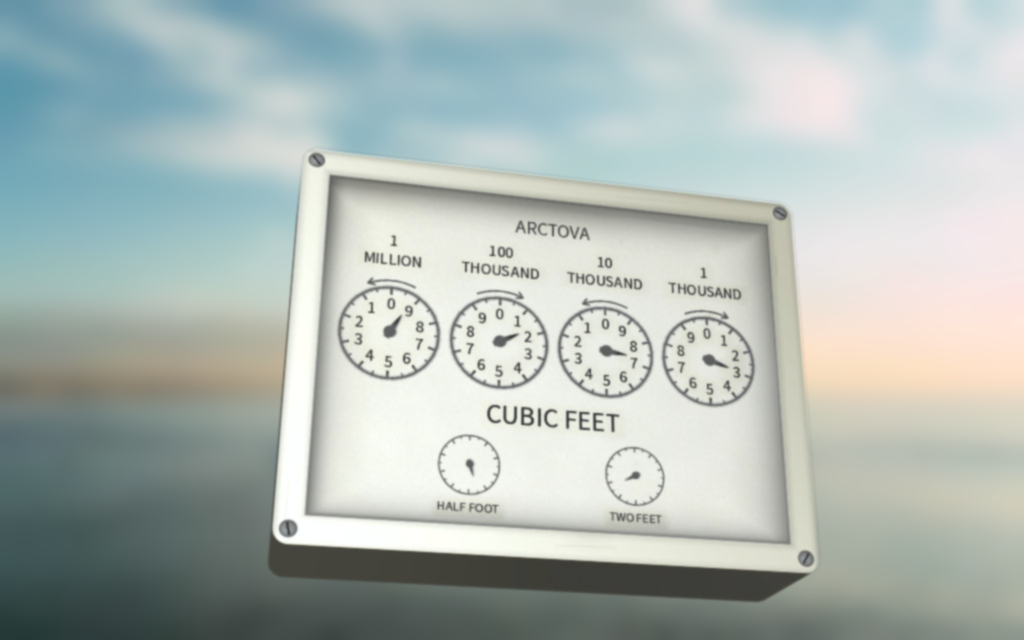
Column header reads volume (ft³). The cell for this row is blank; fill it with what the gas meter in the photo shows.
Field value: 917300 ft³
